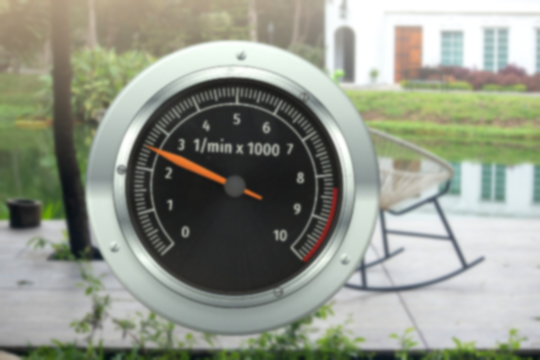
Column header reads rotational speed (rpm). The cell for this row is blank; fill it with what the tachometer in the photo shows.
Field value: 2500 rpm
